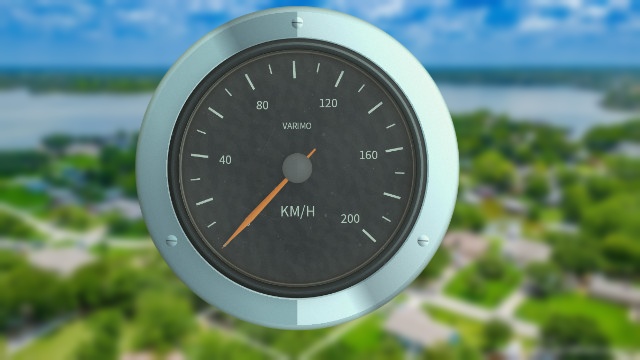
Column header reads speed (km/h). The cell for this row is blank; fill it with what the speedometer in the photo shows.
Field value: 0 km/h
